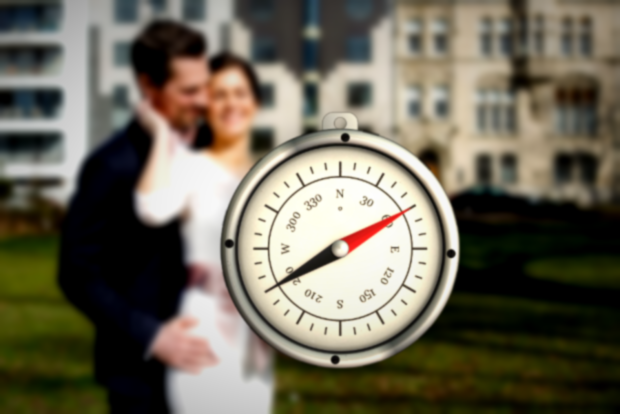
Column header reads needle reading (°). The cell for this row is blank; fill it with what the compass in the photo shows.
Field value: 60 °
